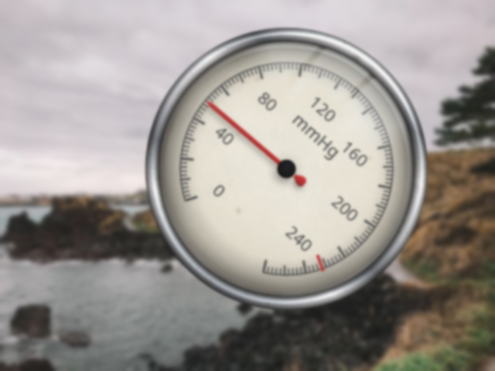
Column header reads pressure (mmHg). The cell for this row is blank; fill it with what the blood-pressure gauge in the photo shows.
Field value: 50 mmHg
